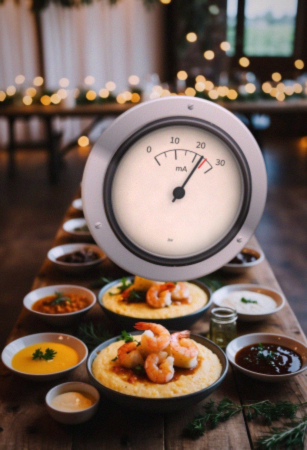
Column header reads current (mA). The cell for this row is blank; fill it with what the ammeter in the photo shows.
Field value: 22.5 mA
